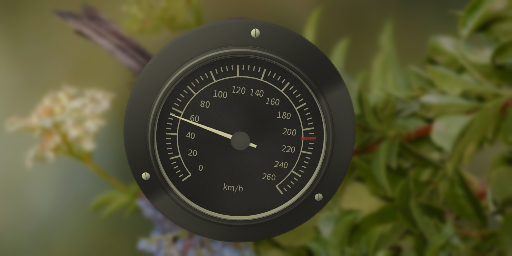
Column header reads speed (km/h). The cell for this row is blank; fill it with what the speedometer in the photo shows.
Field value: 56 km/h
